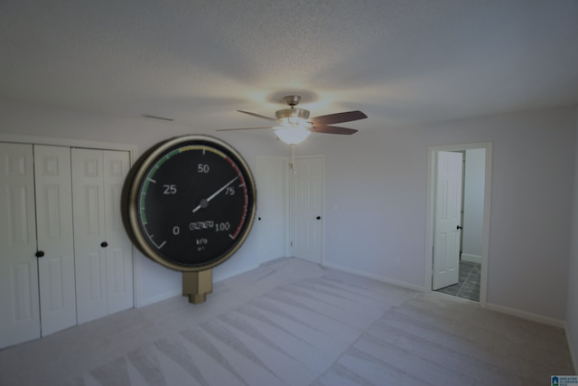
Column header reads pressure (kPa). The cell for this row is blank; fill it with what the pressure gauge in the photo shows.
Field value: 70 kPa
